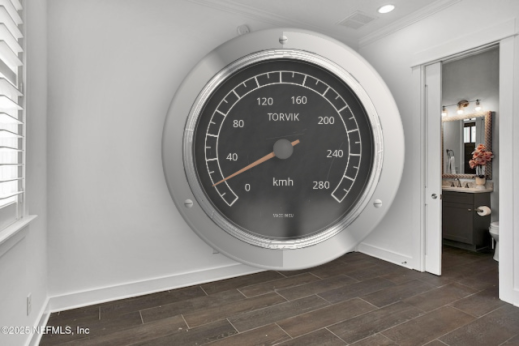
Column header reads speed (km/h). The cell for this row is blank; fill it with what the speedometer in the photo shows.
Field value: 20 km/h
